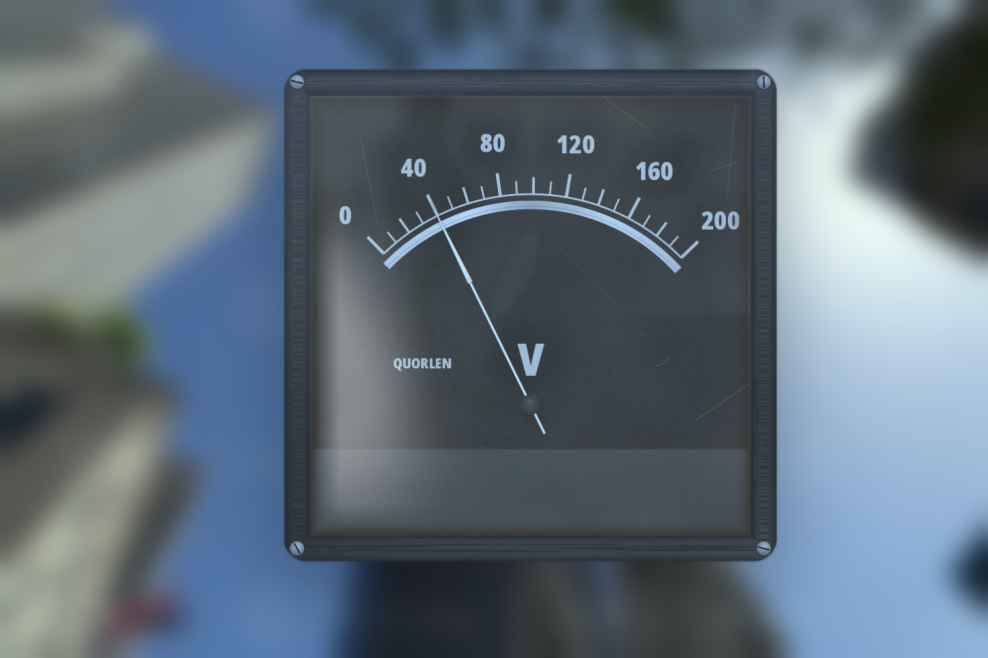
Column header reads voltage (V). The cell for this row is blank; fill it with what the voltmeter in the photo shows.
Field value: 40 V
